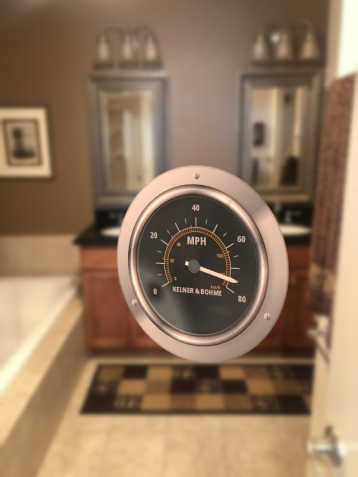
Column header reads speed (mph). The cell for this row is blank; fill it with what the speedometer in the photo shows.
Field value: 75 mph
